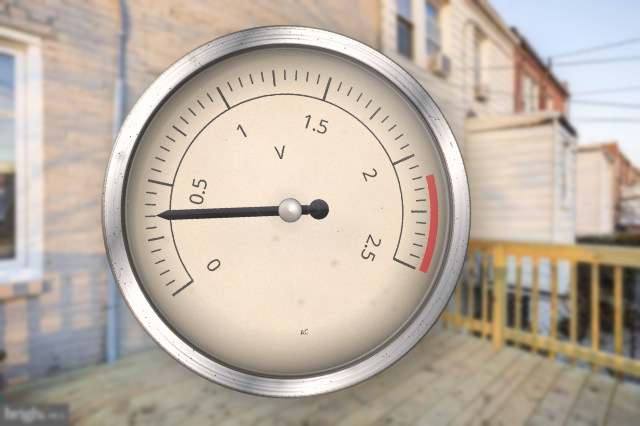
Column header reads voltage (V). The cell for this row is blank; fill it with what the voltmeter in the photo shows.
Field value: 0.35 V
